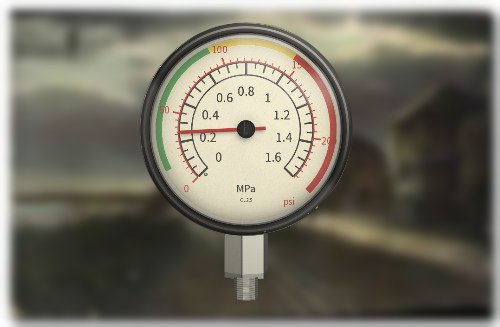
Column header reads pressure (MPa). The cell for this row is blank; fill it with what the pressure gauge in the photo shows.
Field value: 0.25 MPa
